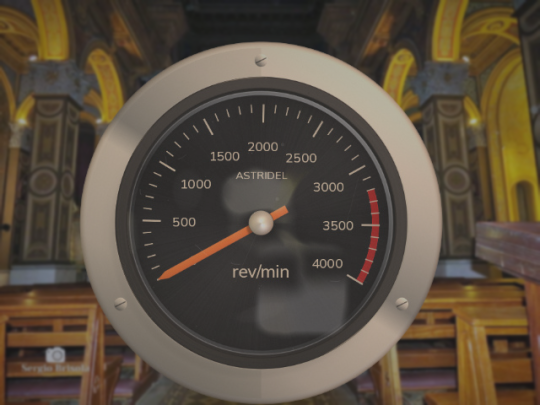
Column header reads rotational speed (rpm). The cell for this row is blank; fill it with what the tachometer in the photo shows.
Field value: 0 rpm
